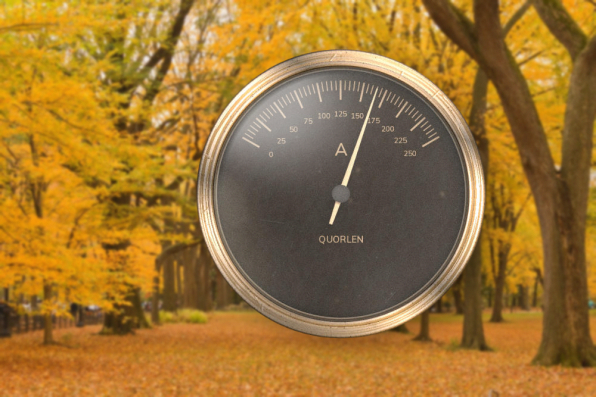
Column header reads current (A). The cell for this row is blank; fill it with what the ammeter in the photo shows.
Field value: 165 A
